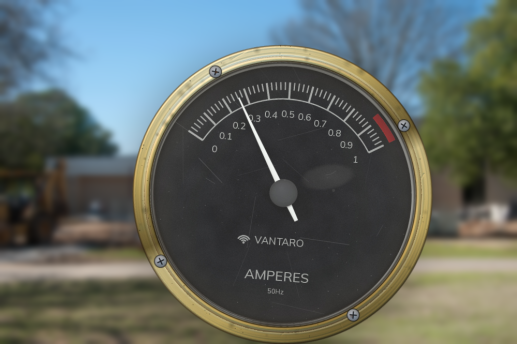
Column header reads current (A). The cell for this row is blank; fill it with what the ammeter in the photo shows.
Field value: 0.26 A
